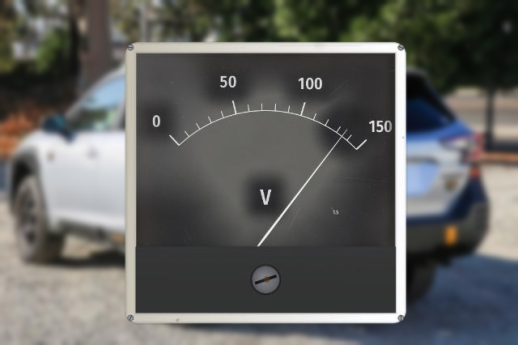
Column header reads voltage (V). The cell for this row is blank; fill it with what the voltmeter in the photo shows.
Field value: 135 V
